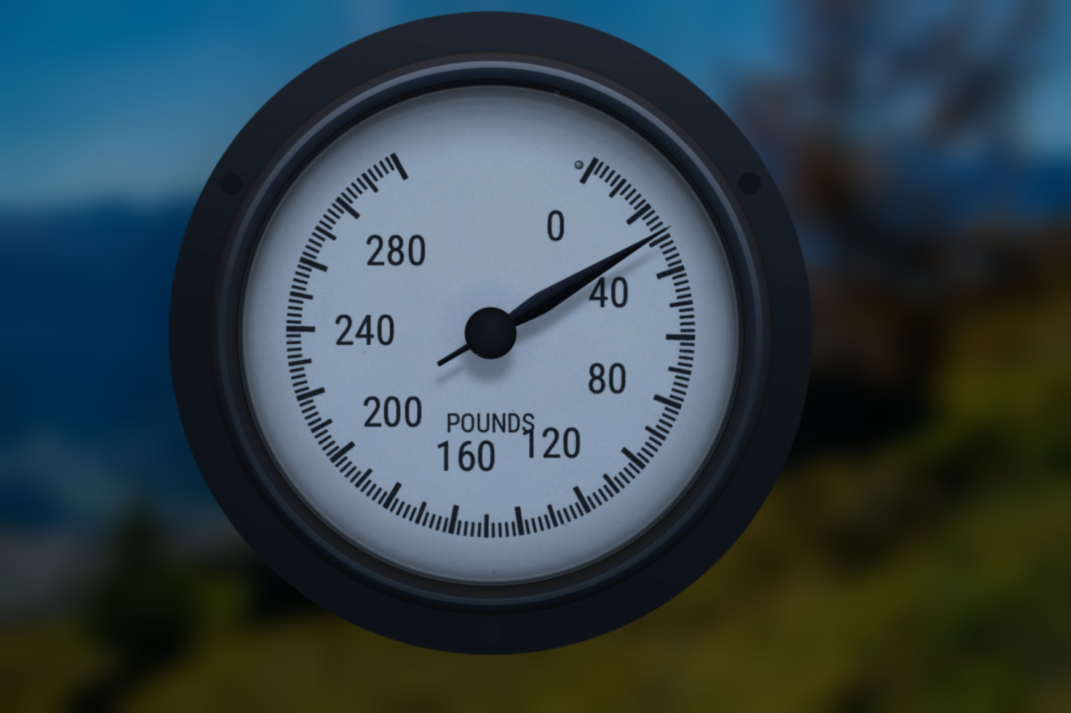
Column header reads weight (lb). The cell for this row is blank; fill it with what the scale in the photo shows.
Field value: 28 lb
